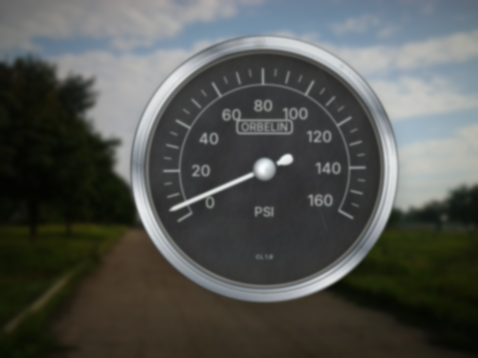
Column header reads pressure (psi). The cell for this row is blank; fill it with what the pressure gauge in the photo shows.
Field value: 5 psi
